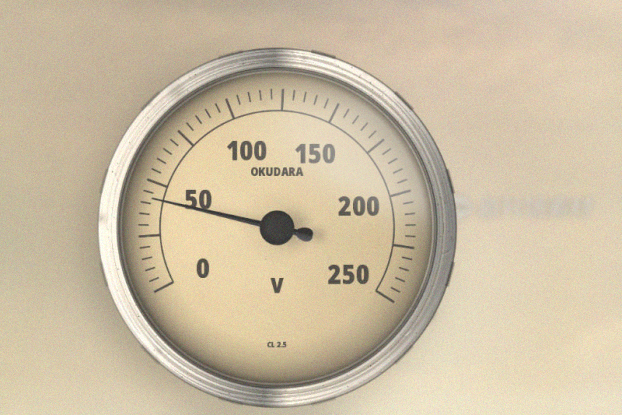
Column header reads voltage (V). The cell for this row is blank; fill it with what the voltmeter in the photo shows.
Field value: 42.5 V
